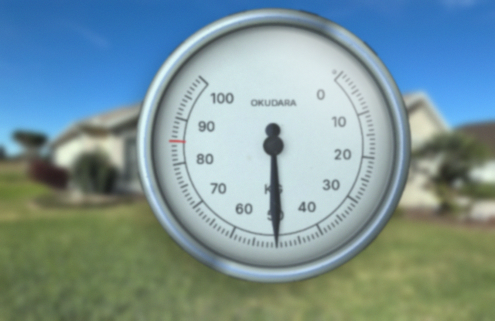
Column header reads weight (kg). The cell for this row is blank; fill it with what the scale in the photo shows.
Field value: 50 kg
